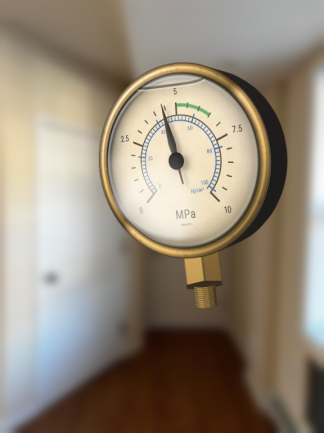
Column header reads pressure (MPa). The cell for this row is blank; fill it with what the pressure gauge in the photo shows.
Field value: 4.5 MPa
